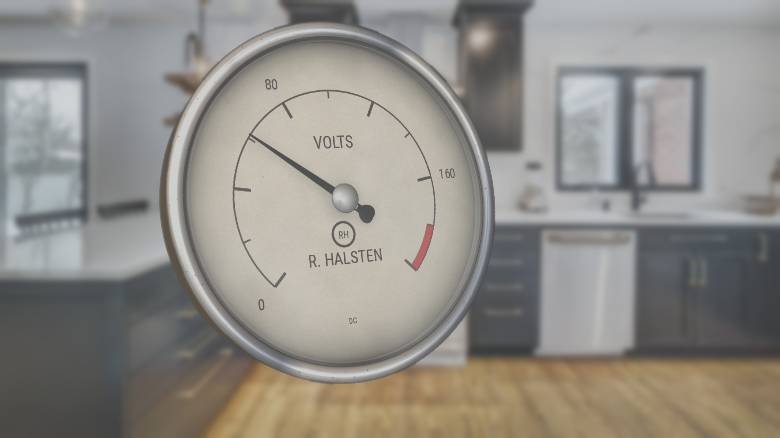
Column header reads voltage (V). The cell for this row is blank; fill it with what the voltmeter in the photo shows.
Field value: 60 V
